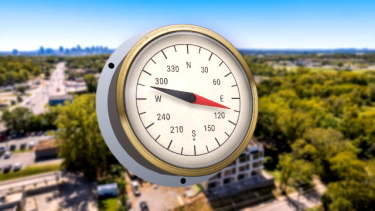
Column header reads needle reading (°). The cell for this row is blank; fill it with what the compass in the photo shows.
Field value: 105 °
